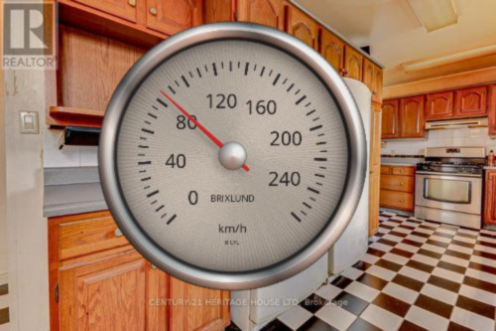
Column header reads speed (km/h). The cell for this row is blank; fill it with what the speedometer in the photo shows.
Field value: 85 km/h
